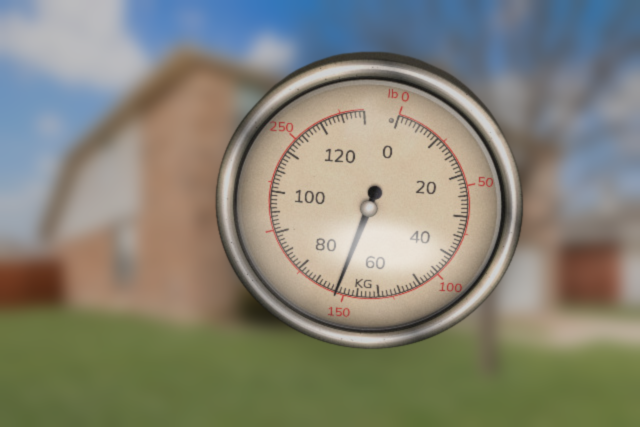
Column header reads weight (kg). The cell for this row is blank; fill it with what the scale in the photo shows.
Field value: 70 kg
